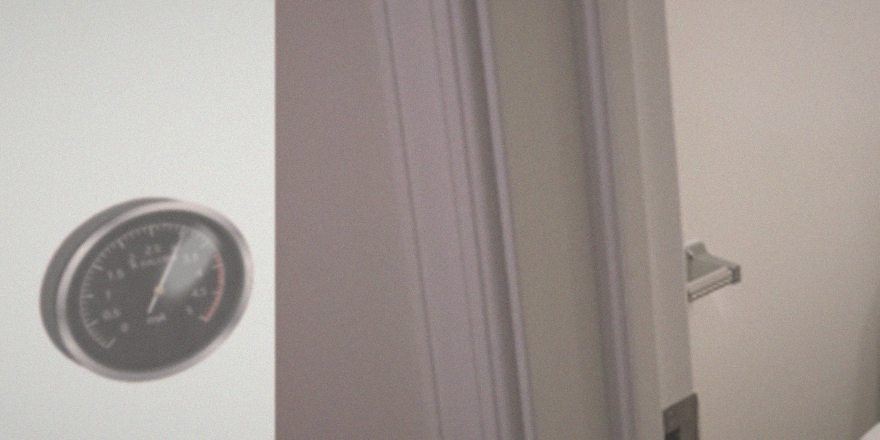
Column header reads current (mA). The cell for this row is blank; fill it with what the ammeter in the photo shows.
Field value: 3 mA
